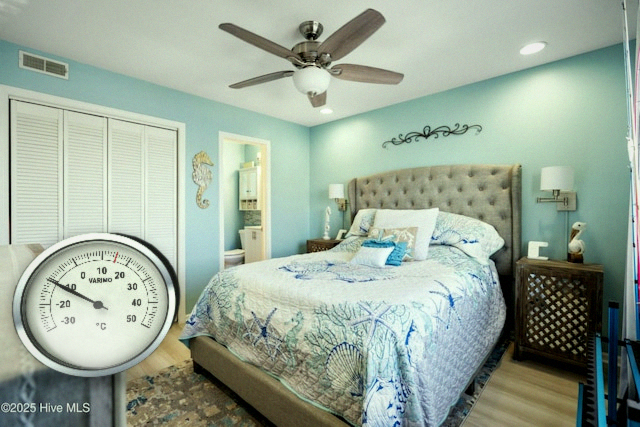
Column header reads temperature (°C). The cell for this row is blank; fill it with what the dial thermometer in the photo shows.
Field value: -10 °C
